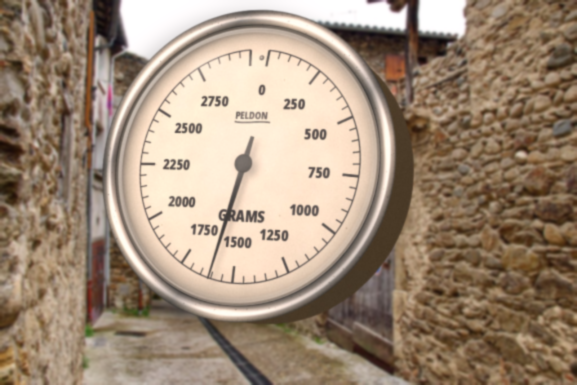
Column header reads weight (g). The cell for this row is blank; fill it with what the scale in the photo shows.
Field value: 1600 g
